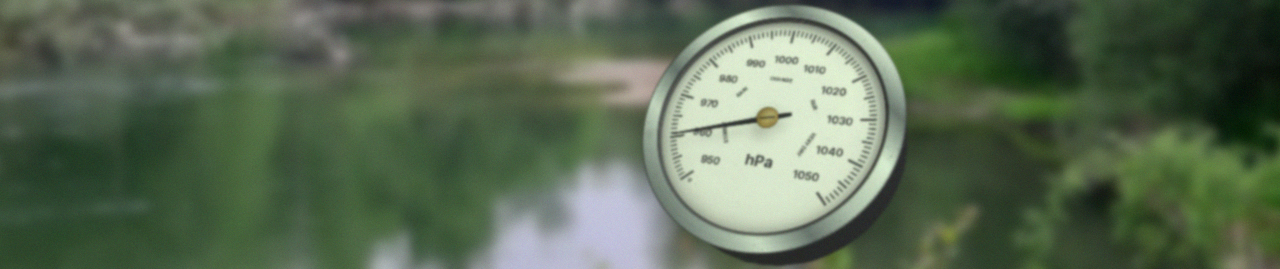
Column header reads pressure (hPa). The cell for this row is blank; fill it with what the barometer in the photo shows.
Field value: 960 hPa
